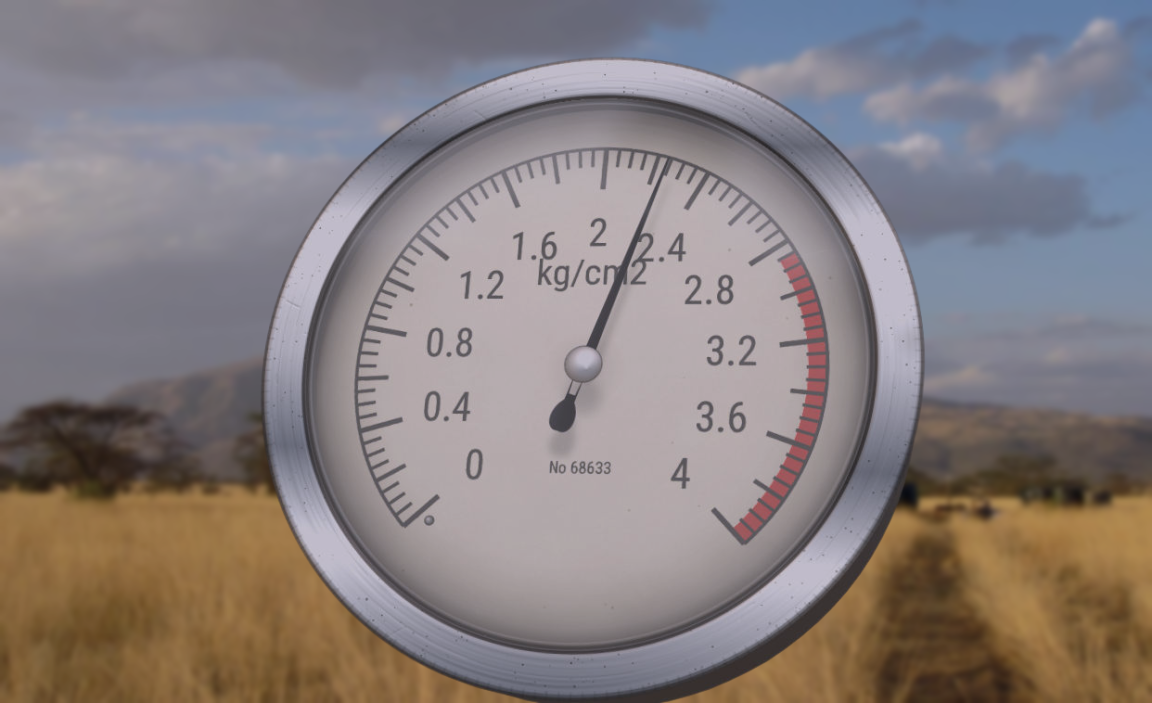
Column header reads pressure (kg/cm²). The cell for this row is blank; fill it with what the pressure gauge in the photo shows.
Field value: 2.25 kg/cm²
